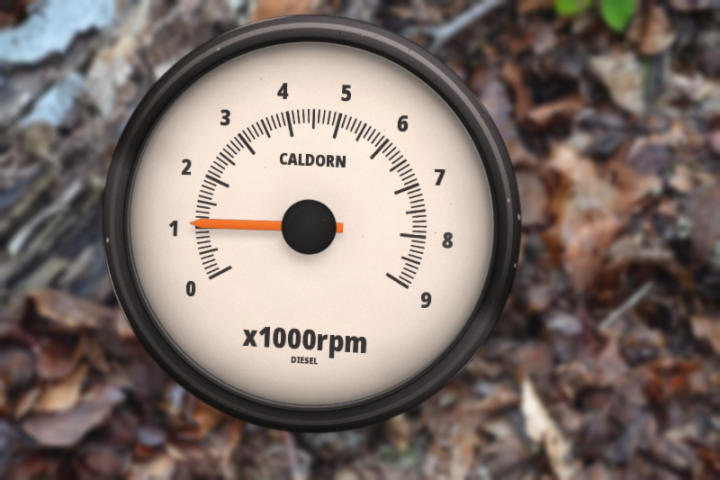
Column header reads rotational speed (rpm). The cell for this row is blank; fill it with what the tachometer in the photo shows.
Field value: 1100 rpm
